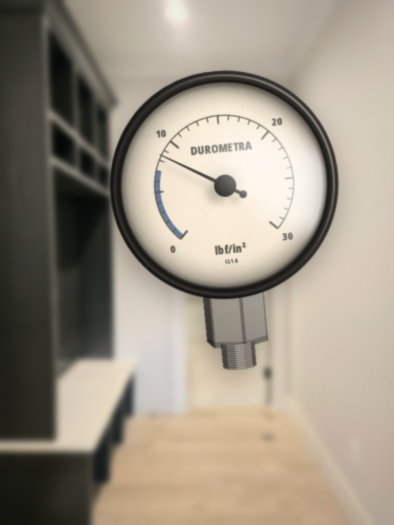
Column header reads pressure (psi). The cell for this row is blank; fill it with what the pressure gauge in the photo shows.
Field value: 8.5 psi
